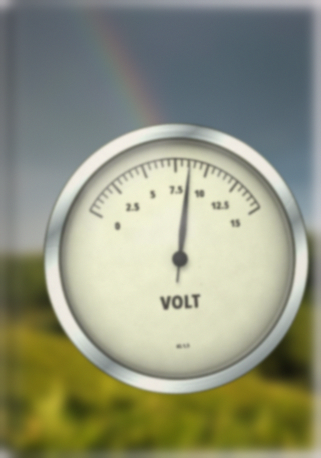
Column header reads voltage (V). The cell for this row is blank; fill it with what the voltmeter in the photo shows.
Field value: 8.5 V
